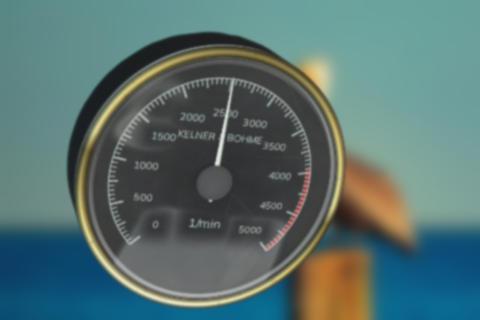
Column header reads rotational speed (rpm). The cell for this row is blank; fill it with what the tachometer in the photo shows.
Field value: 2500 rpm
